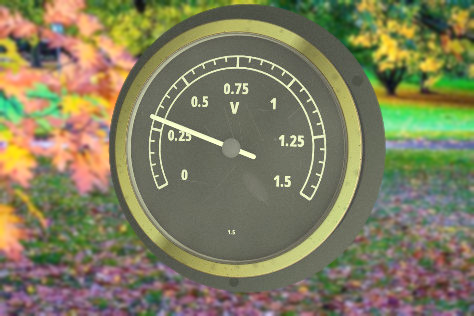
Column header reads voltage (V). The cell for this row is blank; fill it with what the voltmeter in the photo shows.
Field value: 0.3 V
